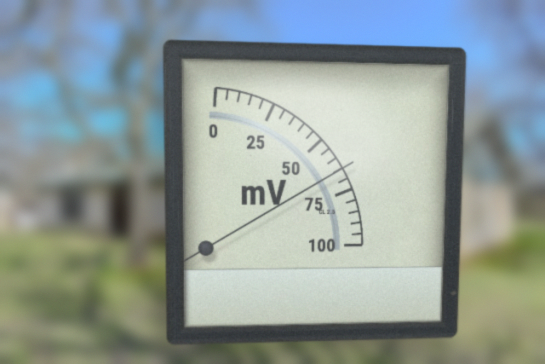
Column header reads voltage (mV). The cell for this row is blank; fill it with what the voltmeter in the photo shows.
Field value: 65 mV
